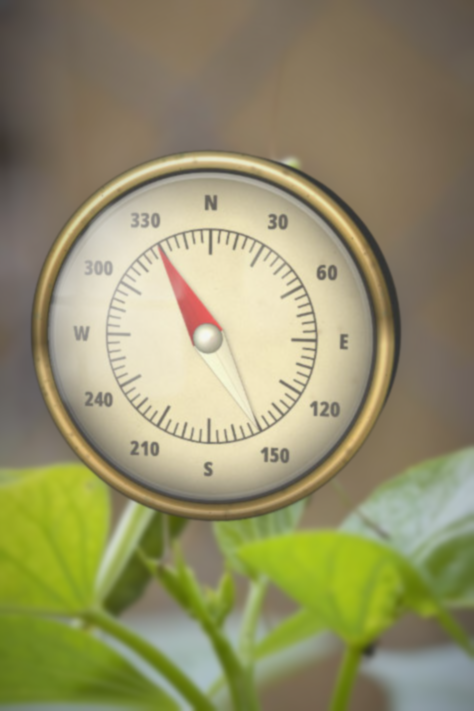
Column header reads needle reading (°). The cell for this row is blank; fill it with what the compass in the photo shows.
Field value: 330 °
